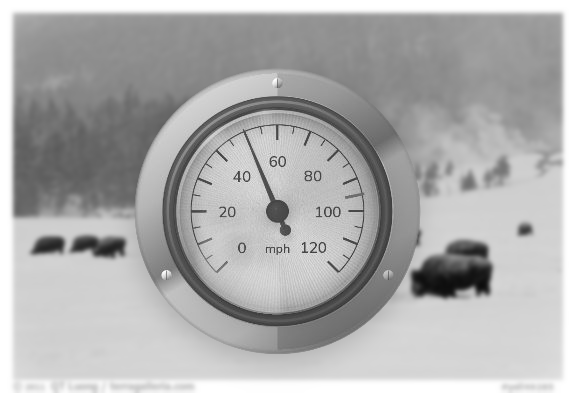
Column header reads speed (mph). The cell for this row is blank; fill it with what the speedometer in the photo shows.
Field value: 50 mph
